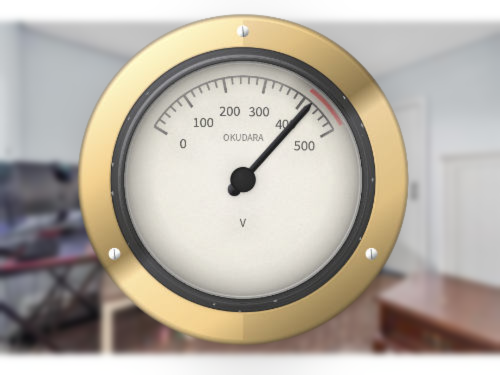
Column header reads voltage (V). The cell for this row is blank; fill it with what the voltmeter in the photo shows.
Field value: 420 V
